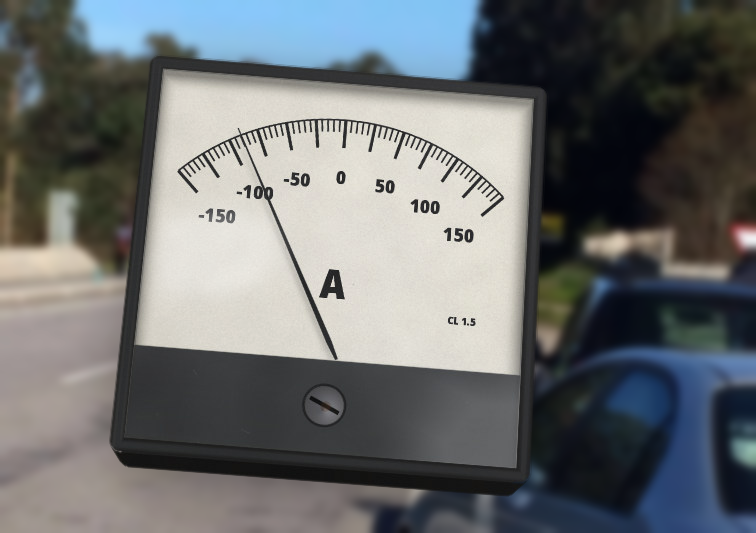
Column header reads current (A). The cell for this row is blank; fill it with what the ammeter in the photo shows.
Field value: -90 A
